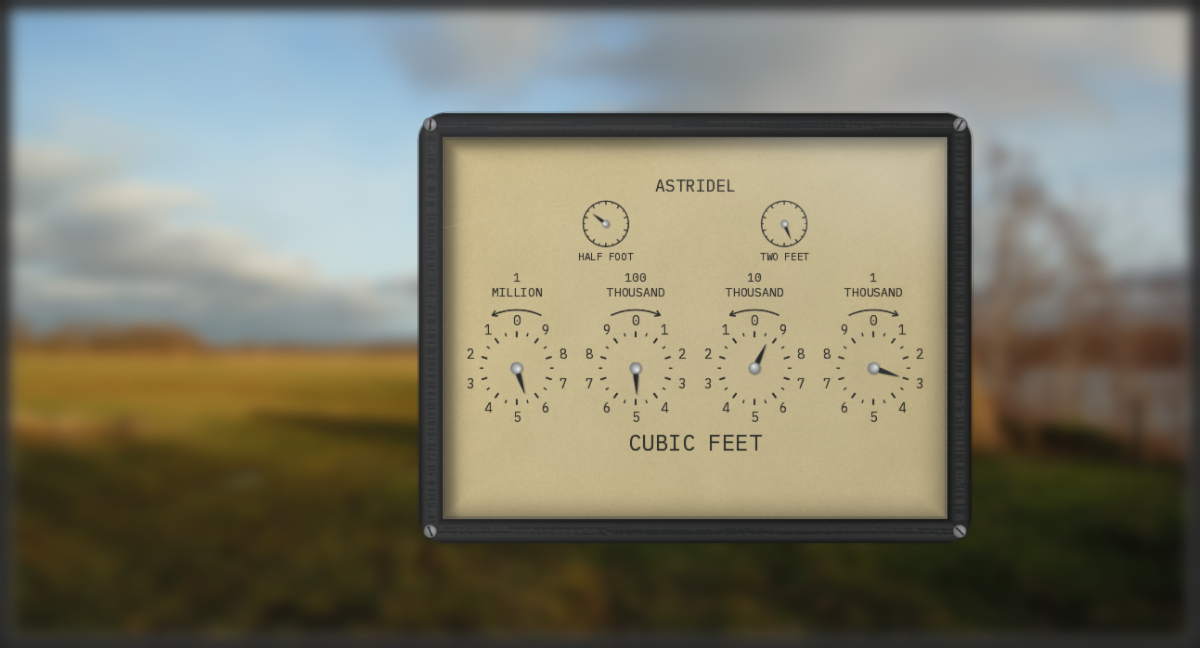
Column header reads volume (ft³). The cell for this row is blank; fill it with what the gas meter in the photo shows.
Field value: 549300 ft³
